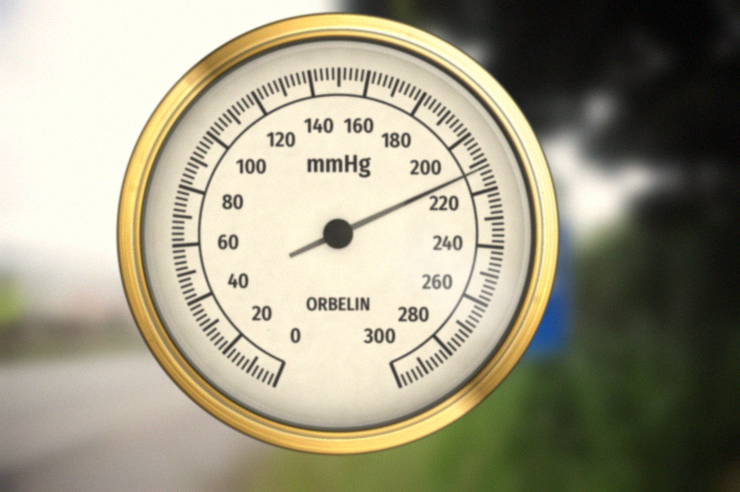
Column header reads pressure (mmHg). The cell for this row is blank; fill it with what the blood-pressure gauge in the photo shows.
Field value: 212 mmHg
